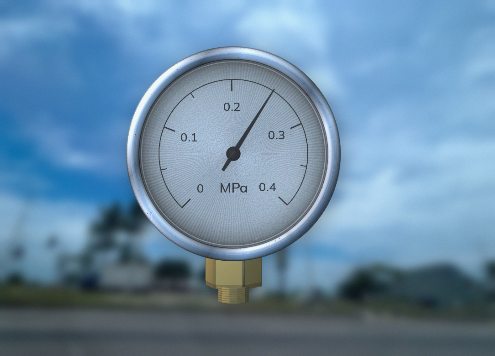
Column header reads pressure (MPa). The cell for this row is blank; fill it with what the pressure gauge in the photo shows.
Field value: 0.25 MPa
